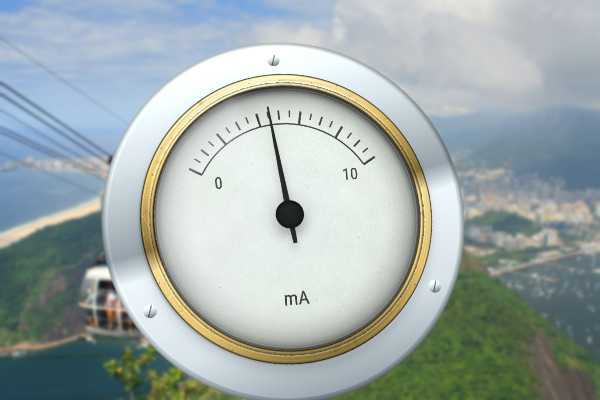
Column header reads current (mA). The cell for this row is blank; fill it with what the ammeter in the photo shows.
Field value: 4.5 mA
